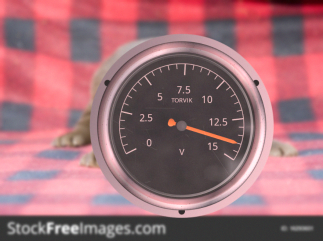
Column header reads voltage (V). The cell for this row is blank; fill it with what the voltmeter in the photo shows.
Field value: 14 V
